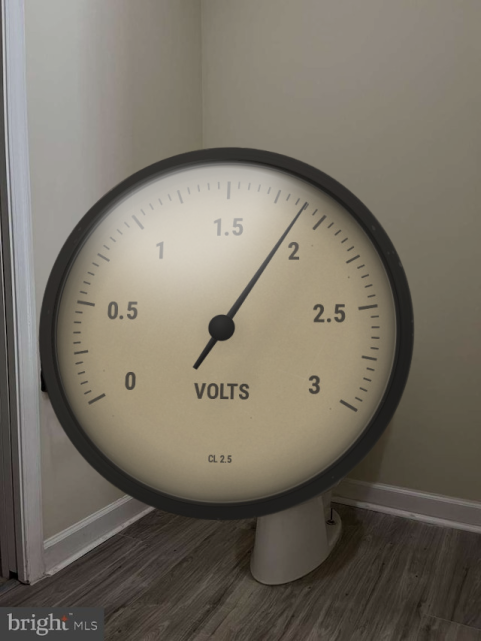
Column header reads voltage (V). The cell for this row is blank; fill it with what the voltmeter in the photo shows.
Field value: 1.9 V
